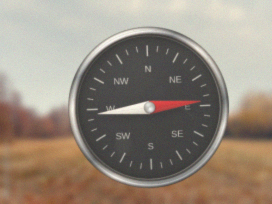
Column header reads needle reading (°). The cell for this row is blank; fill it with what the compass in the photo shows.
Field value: 85 °
